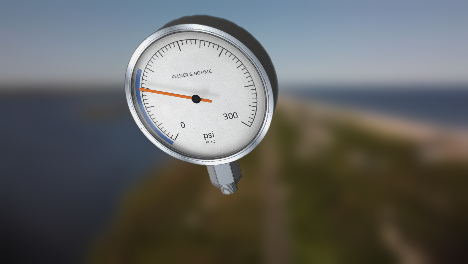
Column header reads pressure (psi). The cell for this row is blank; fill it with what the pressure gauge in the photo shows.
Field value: 75 psi
